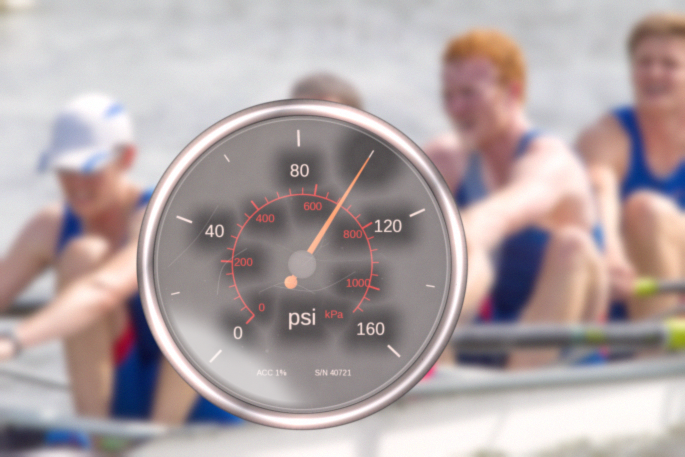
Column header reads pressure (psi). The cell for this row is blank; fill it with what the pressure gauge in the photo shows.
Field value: 100 psi
